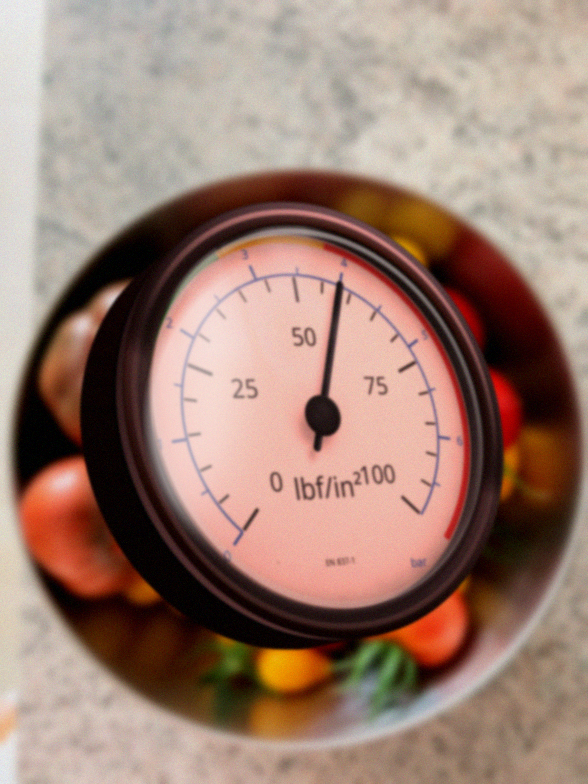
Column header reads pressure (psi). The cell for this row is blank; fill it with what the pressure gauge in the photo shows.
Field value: 57.5 psi
